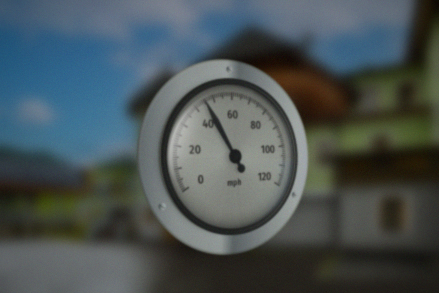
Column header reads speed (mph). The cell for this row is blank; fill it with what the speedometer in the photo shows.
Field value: 45 mph
